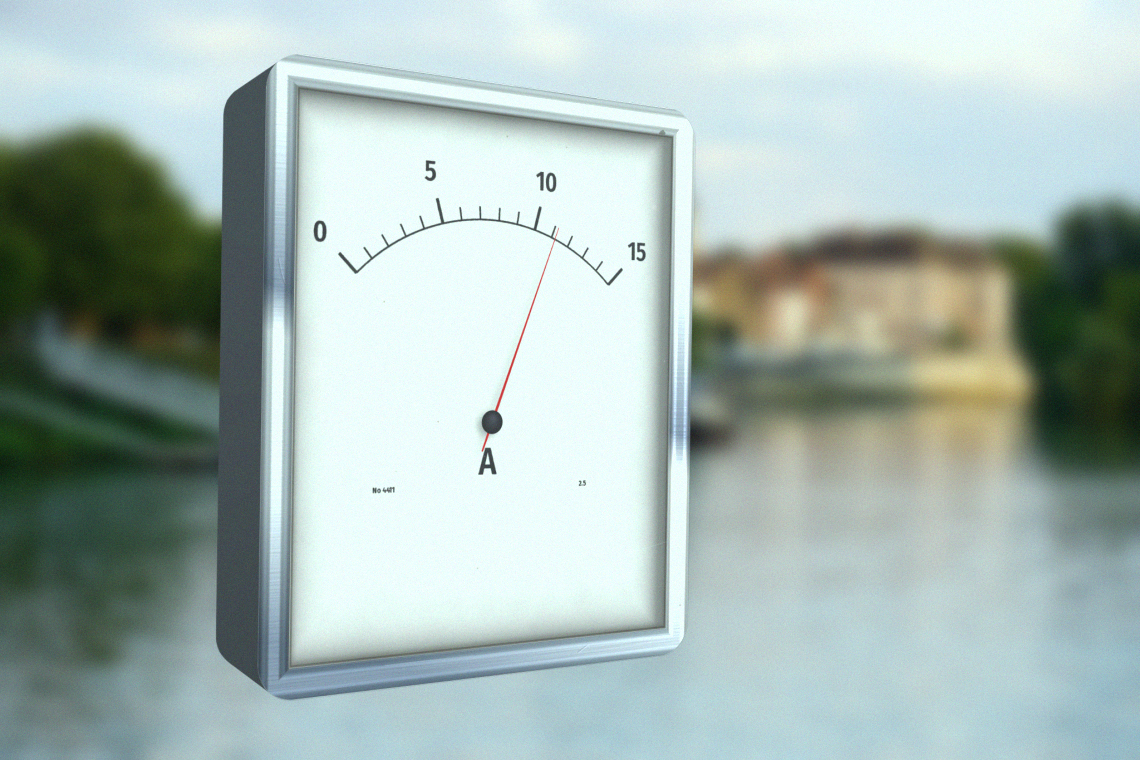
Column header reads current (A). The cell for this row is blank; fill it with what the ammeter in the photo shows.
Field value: 11 A
